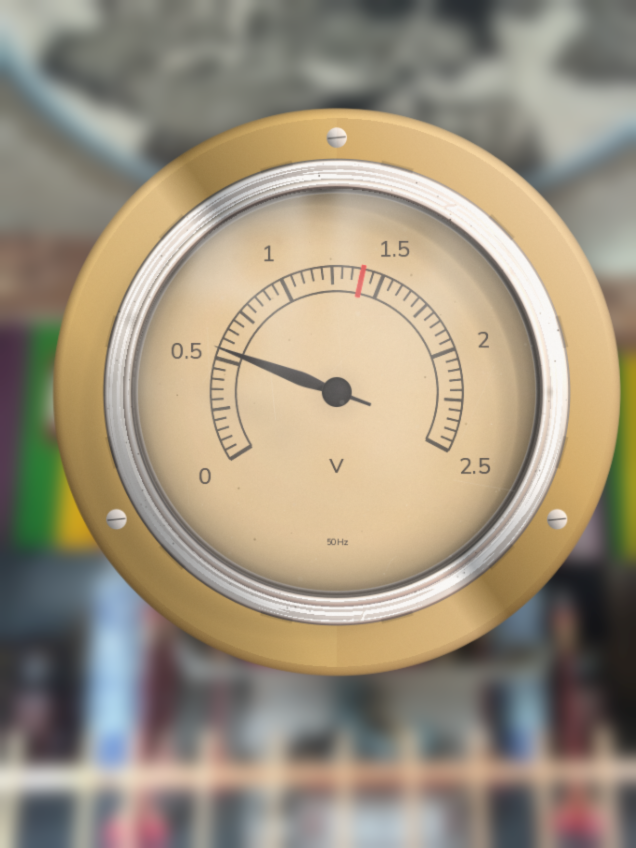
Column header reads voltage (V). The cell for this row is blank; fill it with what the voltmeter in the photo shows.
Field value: 0.55 V
